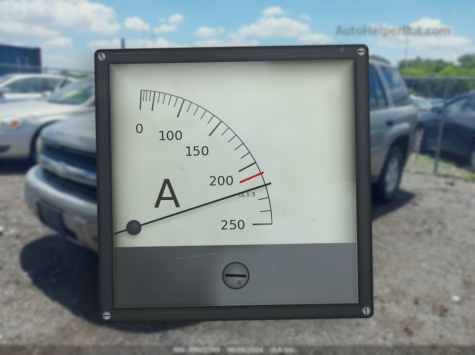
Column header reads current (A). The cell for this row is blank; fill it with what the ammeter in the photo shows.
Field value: 220 A
